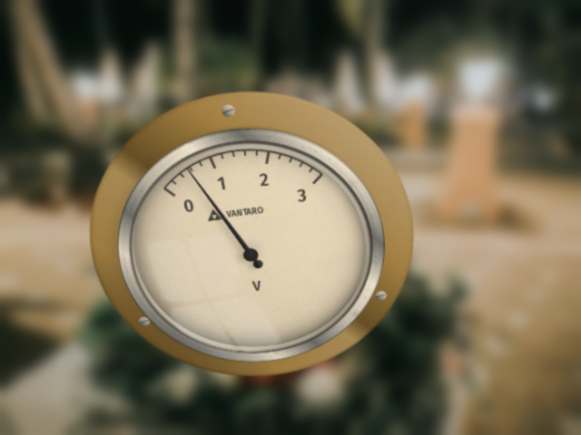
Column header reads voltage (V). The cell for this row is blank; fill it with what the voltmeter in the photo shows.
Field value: 0.6 V
